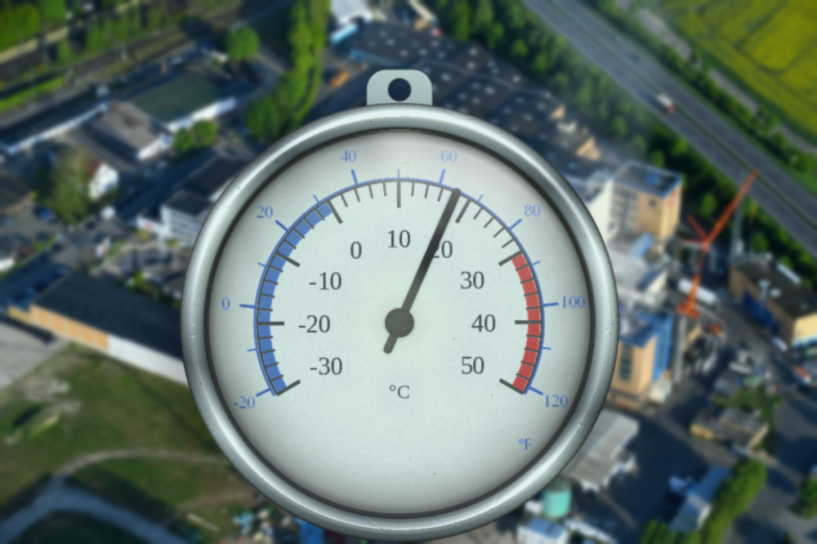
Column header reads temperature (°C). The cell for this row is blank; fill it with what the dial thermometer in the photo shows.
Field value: 18 °C
